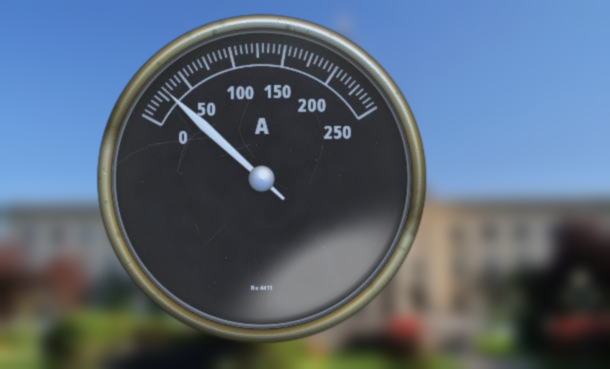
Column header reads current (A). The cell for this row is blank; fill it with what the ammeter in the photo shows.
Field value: 30 A
